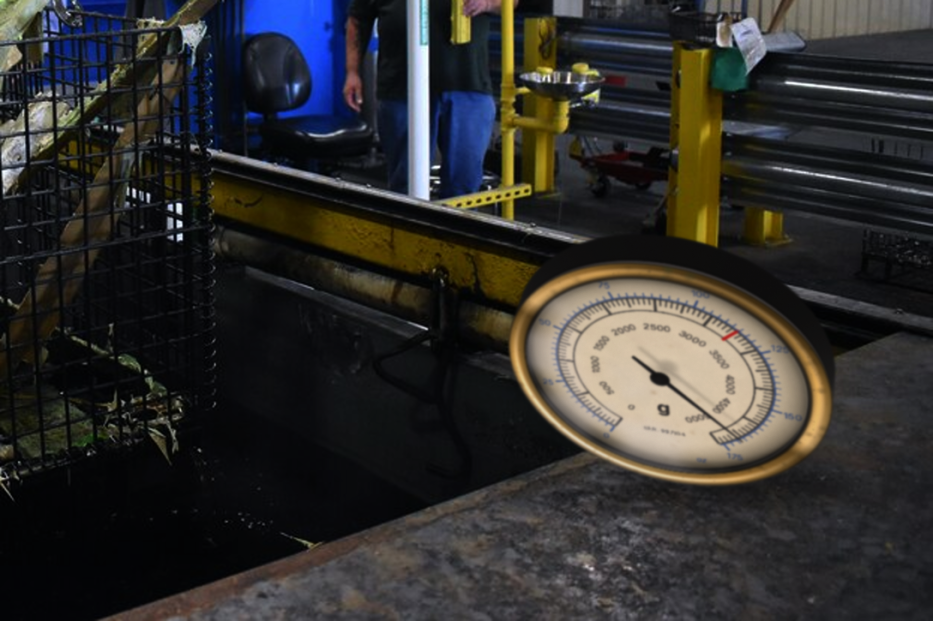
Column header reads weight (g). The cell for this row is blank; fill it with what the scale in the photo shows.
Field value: 4750 g
